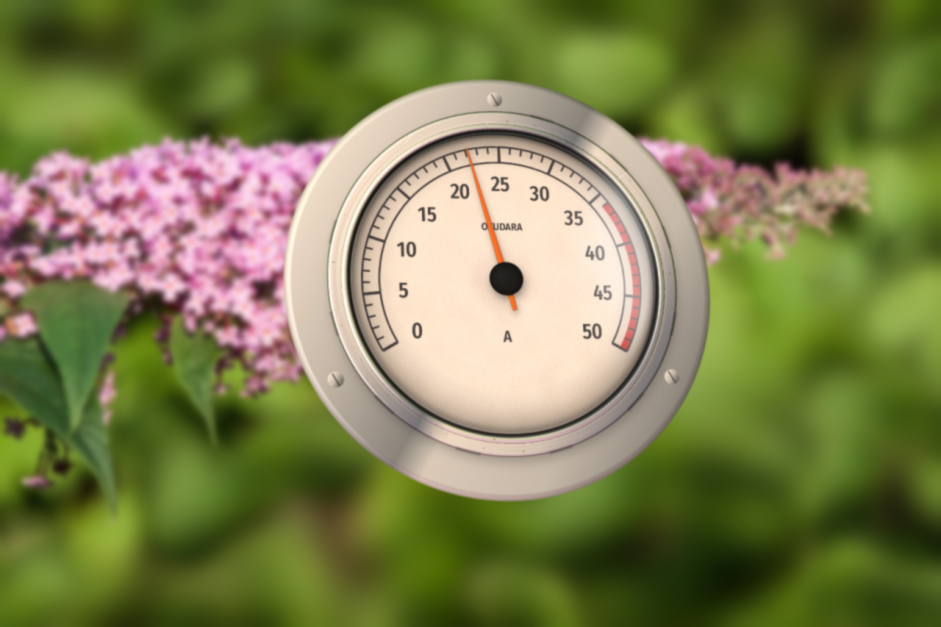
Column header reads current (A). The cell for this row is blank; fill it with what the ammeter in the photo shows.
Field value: 22 A
